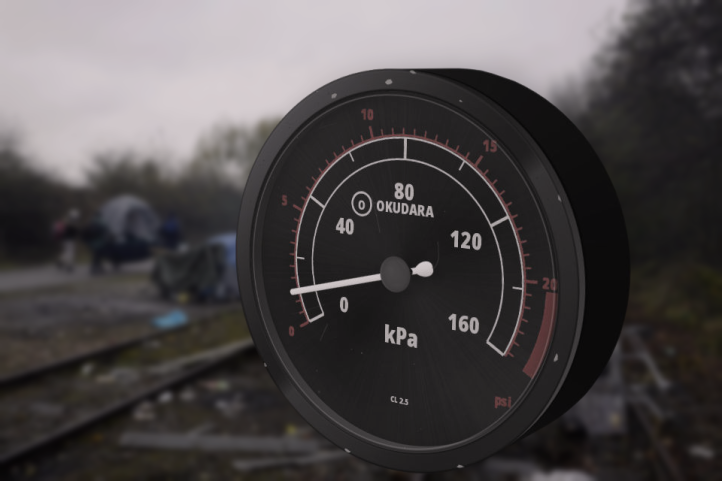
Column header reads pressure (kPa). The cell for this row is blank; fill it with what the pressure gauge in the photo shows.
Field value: 10 kPa
